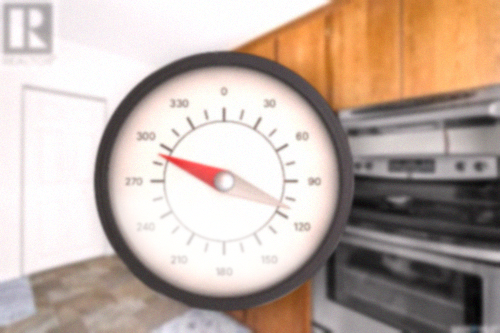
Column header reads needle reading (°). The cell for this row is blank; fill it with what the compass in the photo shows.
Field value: 292.5 °
